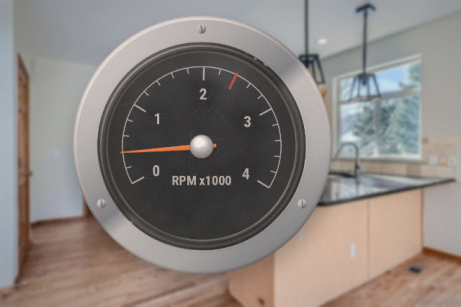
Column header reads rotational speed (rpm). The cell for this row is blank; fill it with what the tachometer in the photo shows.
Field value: 400 rpm
